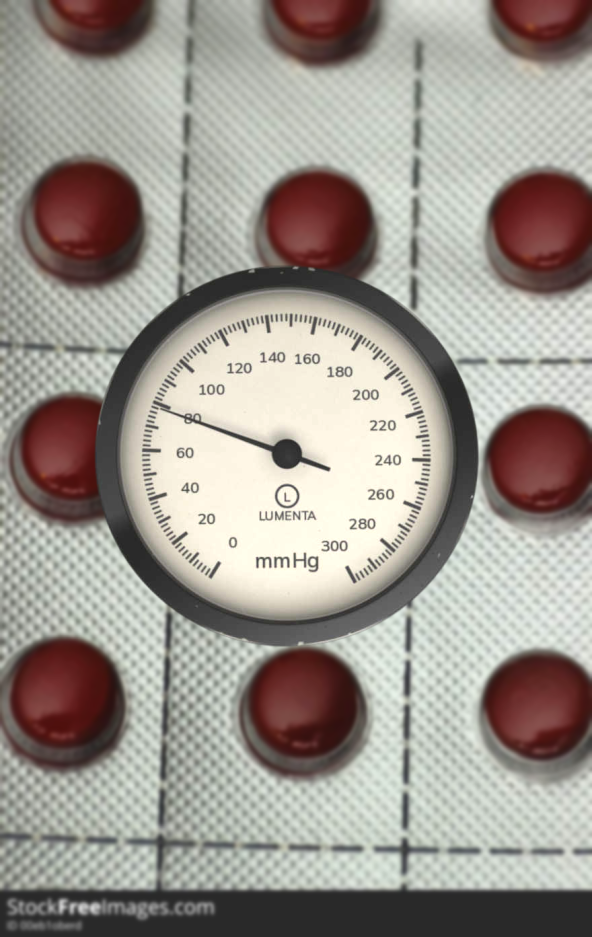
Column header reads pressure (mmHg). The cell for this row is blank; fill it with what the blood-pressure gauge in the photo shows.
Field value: 78 mmHg
